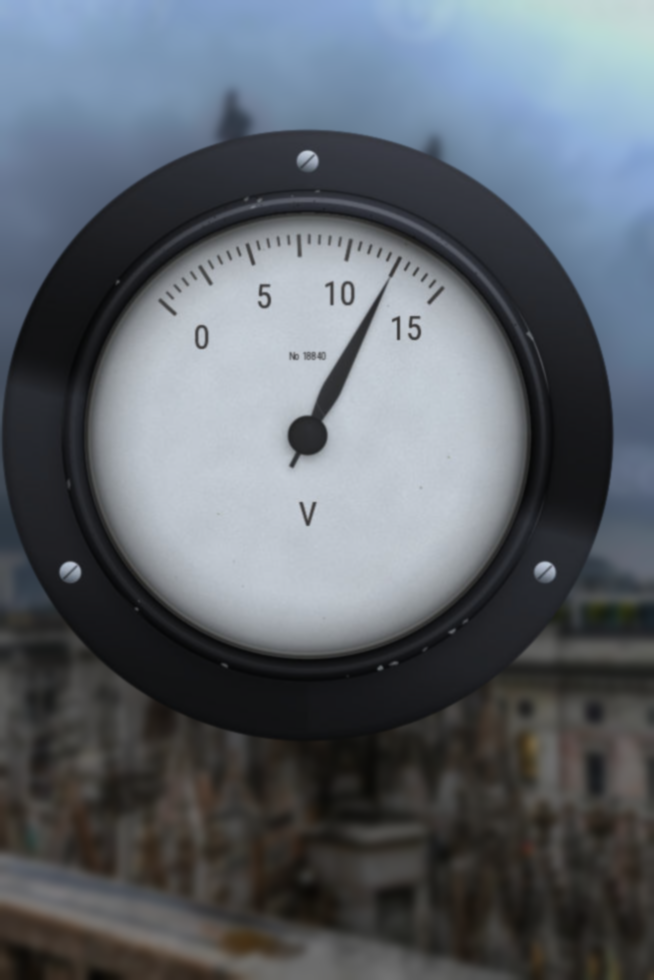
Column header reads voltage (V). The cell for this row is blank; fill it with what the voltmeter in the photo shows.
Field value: 12.5 V
